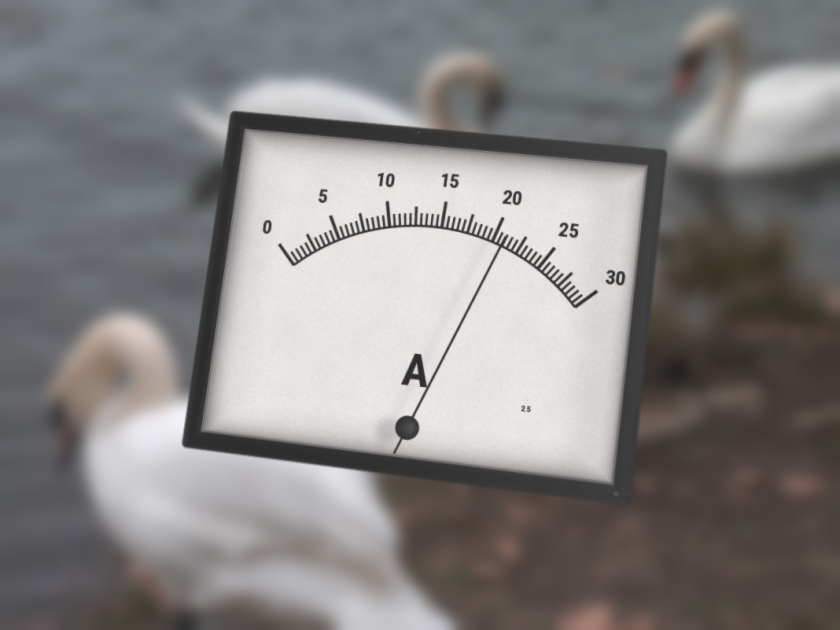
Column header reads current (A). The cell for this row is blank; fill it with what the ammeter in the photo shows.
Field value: 21 A
